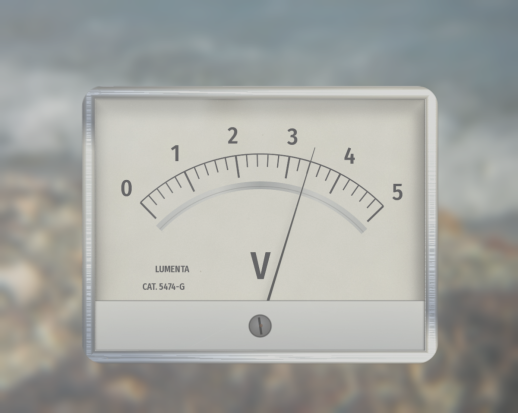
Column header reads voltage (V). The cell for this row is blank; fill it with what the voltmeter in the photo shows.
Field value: 3.4 V
